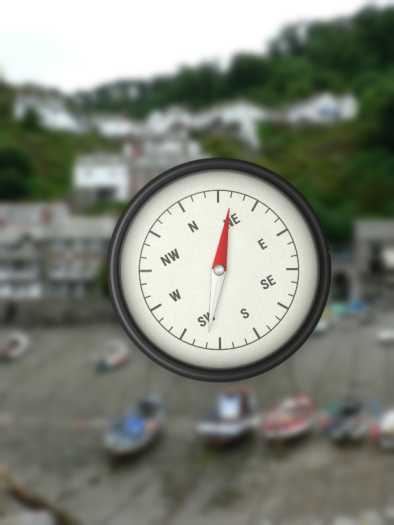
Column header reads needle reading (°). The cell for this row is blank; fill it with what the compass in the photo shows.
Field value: 40 °
